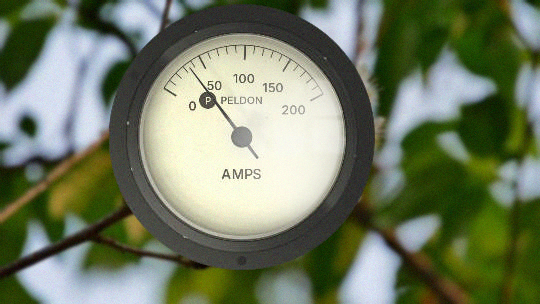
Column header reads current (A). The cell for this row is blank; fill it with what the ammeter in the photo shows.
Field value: 35 A
